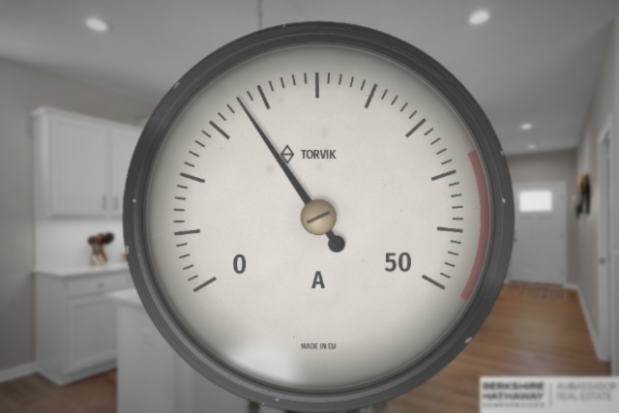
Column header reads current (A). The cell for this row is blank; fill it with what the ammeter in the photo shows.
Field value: 18 A
